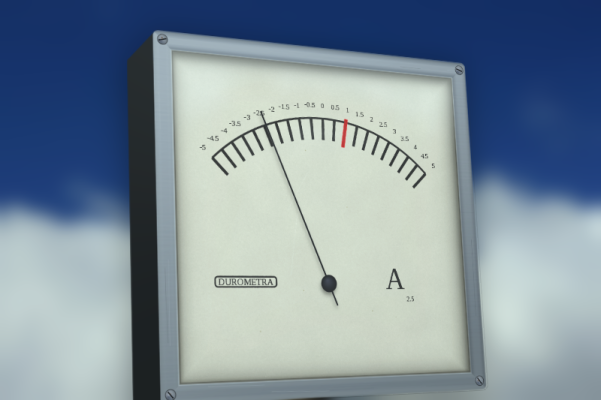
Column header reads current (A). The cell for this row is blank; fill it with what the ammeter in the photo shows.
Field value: -2.5 A
